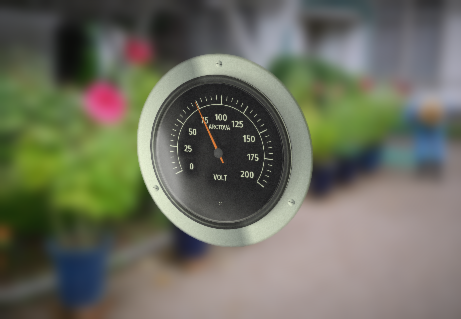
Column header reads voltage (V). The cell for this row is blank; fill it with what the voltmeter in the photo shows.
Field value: 75 V
